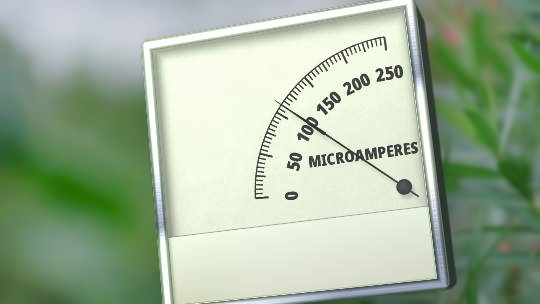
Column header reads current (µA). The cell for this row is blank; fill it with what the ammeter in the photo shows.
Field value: 110 µA
